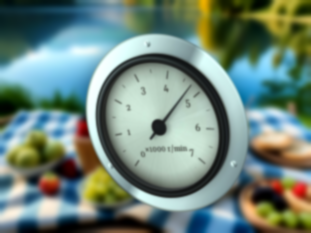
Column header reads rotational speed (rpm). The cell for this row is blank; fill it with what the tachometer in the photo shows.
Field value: 4750 rpm
